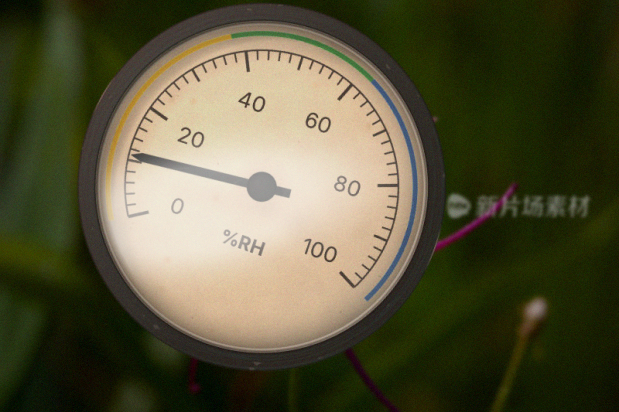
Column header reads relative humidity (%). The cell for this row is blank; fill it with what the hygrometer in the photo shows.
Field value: 11 %
